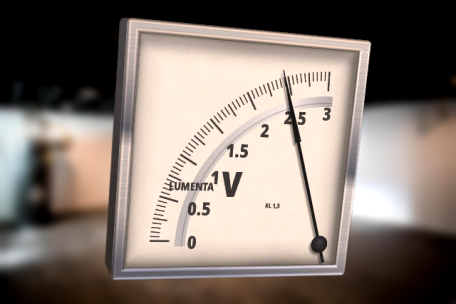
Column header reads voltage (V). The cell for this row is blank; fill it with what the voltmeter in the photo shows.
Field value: 2.45 V
